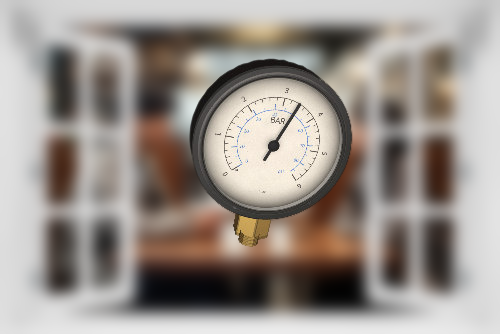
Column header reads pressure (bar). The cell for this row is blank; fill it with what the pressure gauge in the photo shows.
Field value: 3.4 bar
